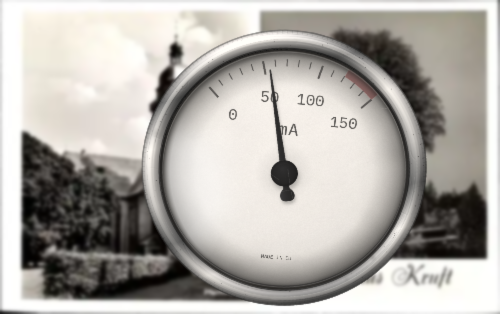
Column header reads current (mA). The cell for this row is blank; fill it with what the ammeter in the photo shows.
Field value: 55 mA
